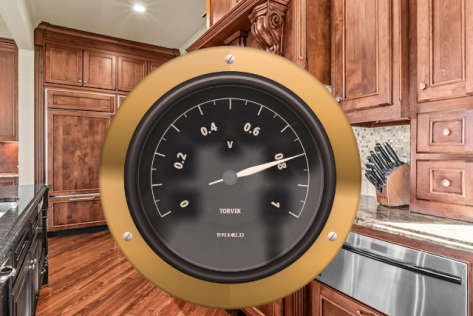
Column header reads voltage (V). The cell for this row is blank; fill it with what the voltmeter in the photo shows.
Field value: 0.8 V
